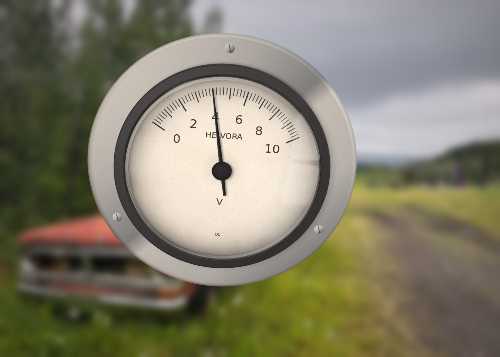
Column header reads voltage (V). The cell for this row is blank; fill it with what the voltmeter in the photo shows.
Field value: 4 V
